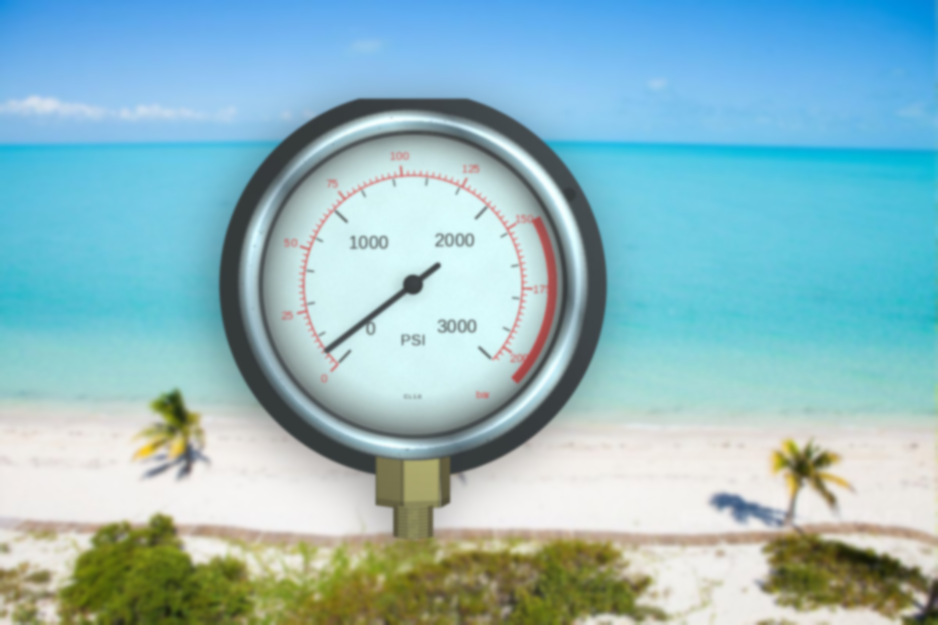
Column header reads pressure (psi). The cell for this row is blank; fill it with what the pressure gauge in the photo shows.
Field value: 100 psi
